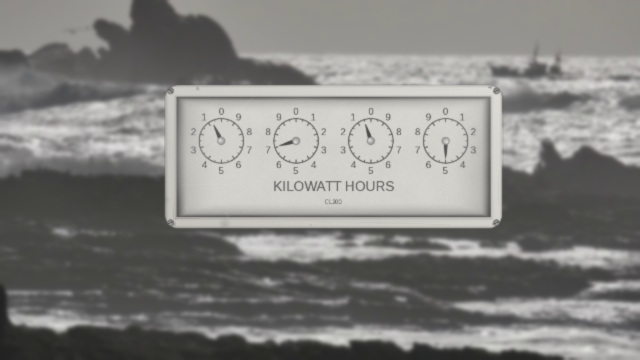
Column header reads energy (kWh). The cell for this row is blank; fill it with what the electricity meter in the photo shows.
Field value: 705 kWh
